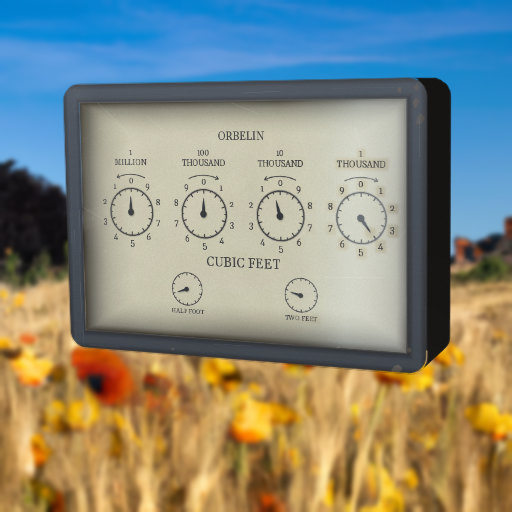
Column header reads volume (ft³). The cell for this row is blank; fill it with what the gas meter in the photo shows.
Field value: 400 ft³
